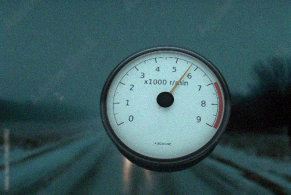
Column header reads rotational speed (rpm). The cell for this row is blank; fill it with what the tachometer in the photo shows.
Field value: 5750 rpm
